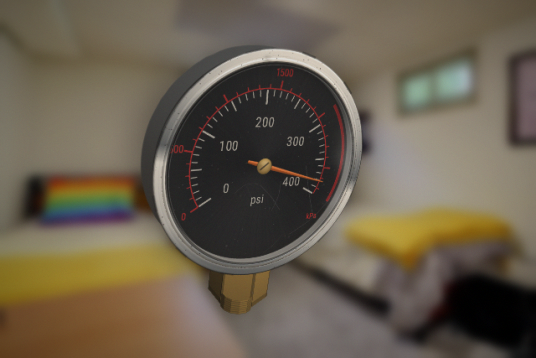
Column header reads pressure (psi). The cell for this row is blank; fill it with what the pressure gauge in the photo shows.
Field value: 380 psi
